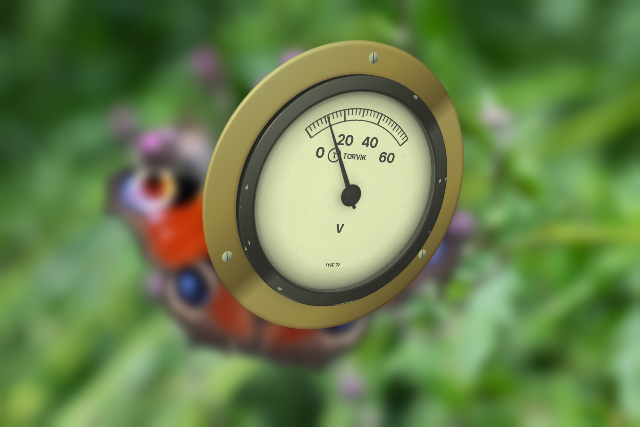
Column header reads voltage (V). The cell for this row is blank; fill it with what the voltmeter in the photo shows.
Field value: 10 V
